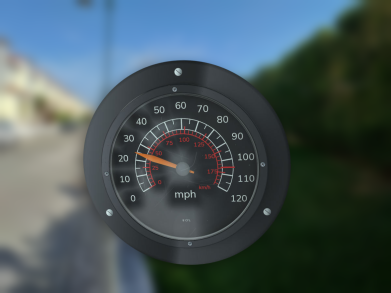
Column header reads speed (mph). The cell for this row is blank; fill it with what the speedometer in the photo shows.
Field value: 25 mph
